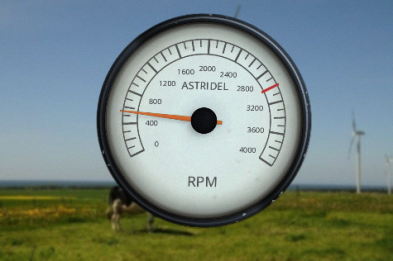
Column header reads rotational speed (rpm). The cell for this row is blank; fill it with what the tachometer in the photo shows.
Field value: 550 rpm
